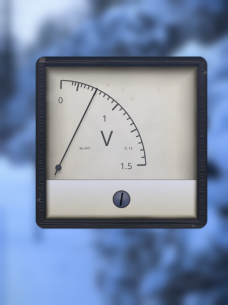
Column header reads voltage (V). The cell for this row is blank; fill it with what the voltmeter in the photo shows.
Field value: 0.75 V
